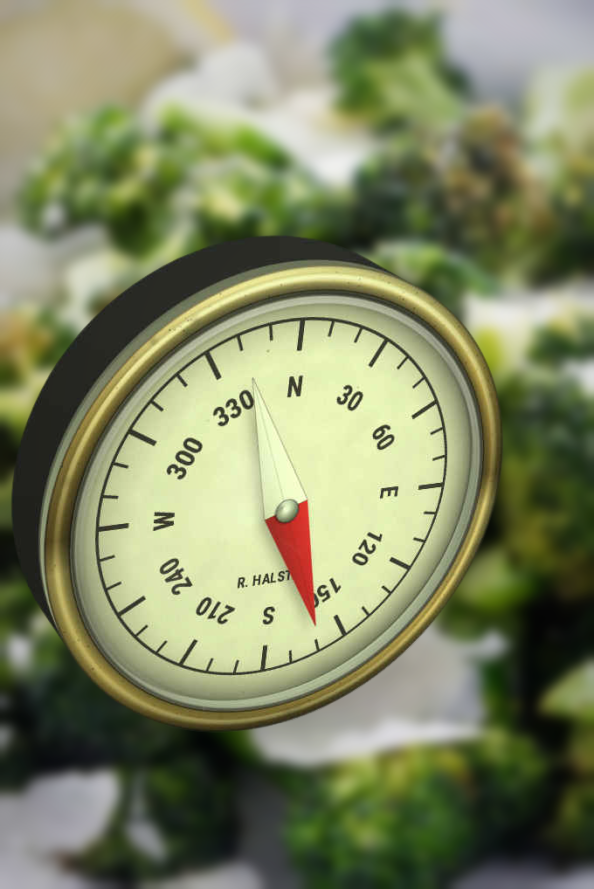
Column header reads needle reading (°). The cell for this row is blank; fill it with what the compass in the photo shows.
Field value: 160 °
